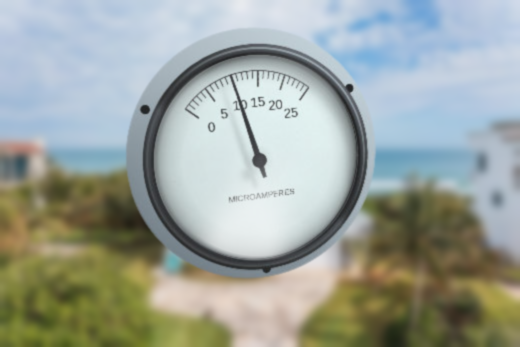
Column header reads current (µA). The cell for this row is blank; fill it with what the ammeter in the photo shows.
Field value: 10 µA
